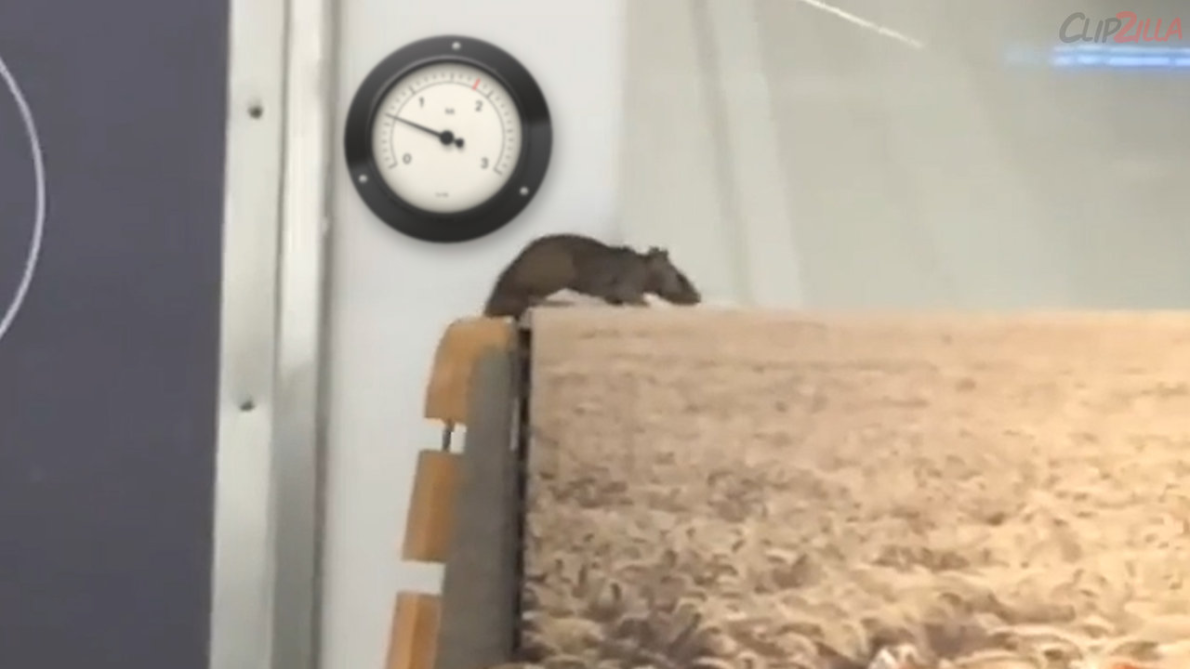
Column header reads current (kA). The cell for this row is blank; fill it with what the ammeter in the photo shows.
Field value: 0.6 kA
